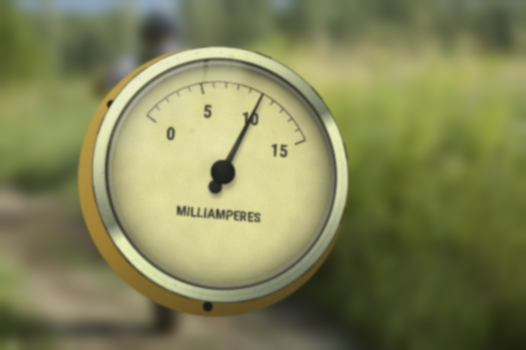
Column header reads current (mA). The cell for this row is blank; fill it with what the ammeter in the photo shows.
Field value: 10 mA
